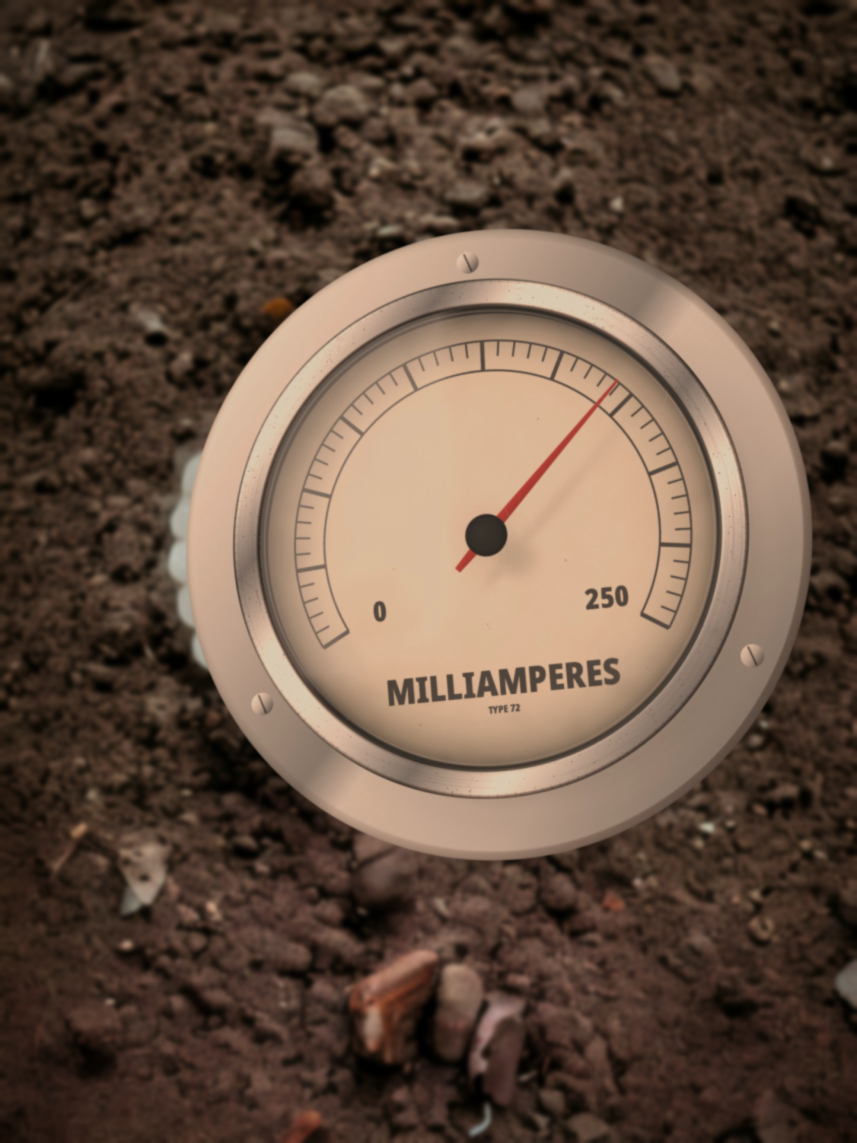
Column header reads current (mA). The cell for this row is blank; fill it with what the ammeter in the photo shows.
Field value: 170 mA
